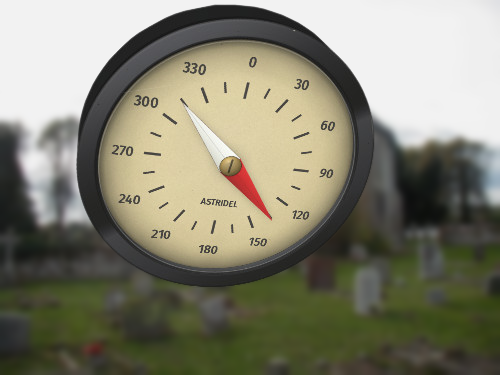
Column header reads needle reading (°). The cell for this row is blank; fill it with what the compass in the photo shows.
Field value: 135 °
